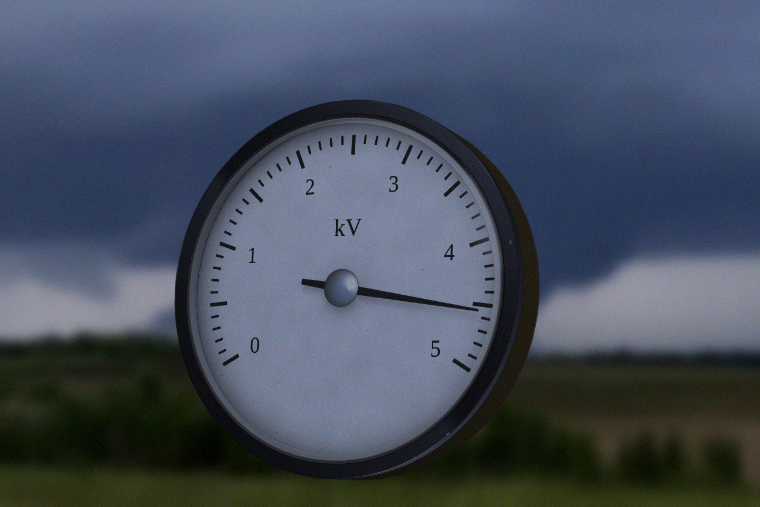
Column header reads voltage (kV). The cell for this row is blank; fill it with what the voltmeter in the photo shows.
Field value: 4.55 kV
